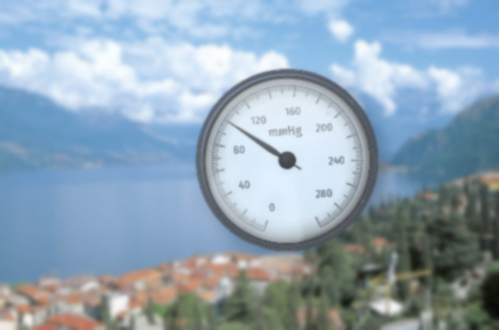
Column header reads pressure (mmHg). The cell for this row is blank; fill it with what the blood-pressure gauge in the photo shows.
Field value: 100 mmHg
